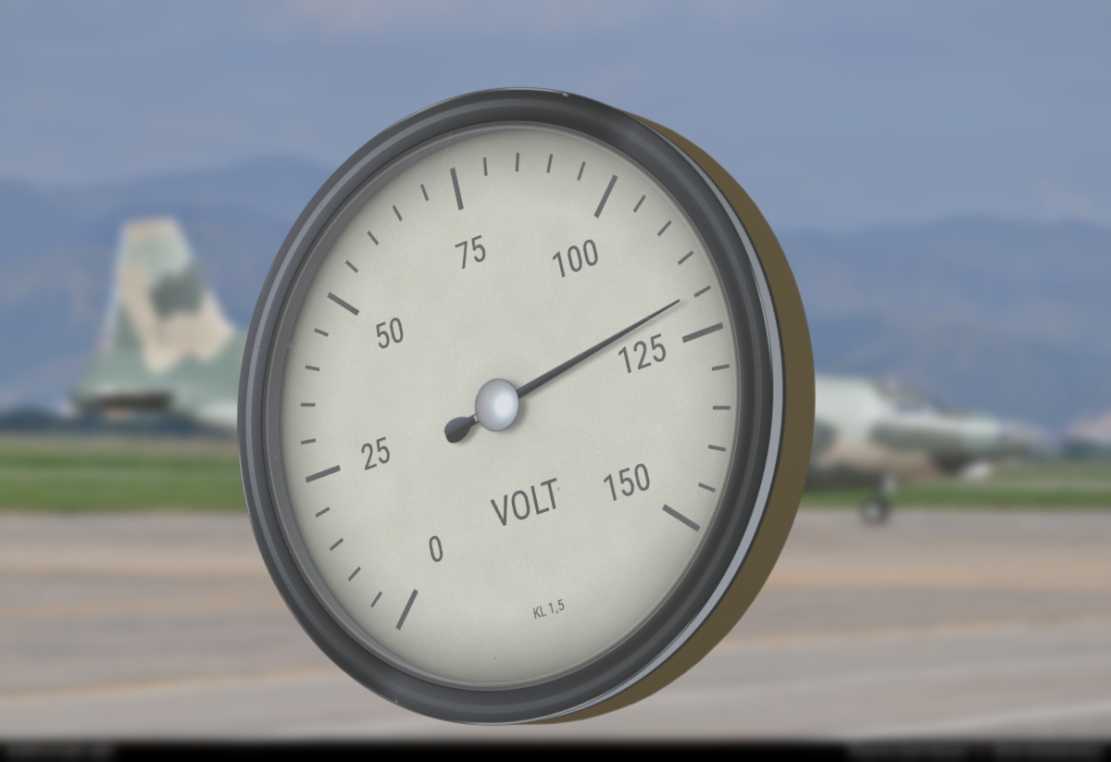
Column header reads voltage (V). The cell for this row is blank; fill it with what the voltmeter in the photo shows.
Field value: 120 V
